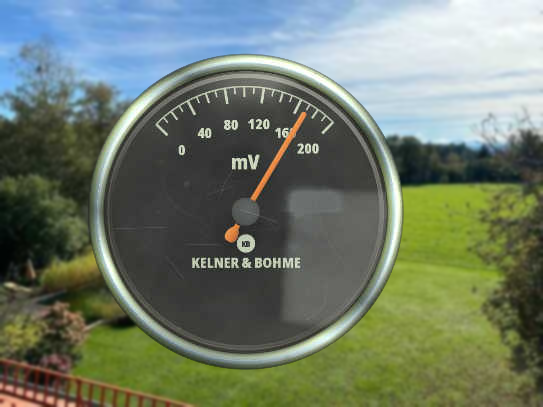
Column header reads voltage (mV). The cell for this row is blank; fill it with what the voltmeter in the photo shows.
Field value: 170 mV
